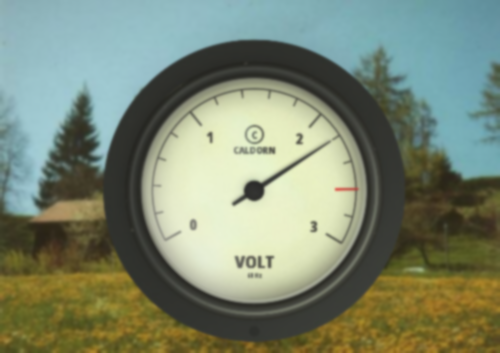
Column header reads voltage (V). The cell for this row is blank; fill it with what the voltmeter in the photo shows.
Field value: 2.2 V
